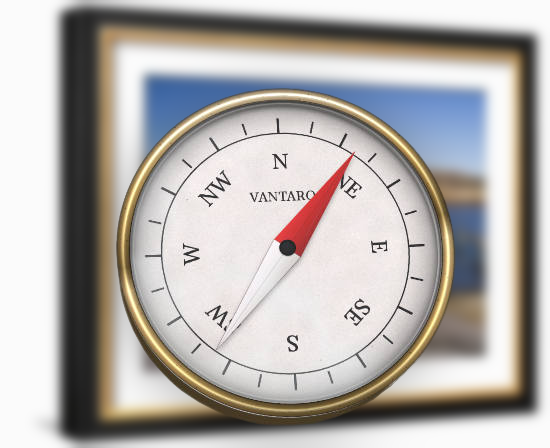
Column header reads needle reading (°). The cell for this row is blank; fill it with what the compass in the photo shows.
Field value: 37.5 °
